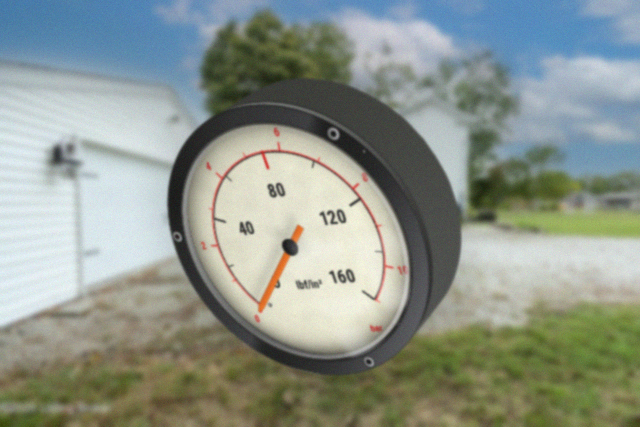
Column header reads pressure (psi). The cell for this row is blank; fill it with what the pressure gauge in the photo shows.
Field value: 0 psi
